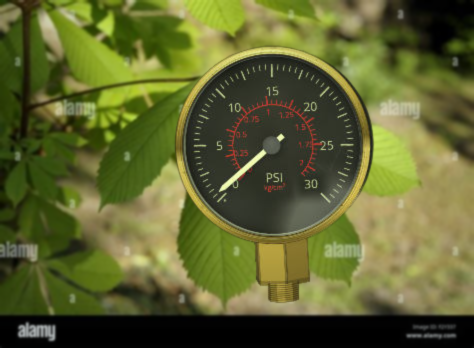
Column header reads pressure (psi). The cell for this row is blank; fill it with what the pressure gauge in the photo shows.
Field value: 0.5 psi
